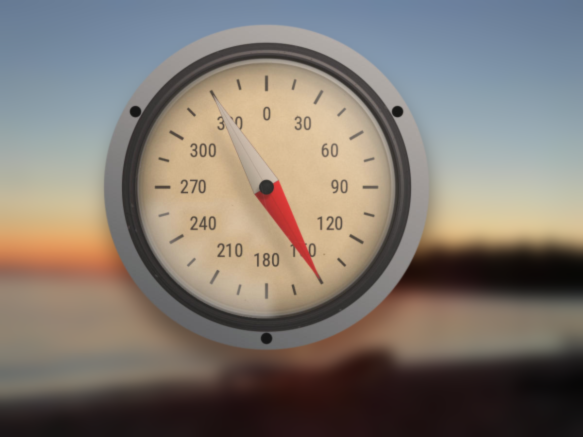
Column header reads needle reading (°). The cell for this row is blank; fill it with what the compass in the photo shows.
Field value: 150 °
